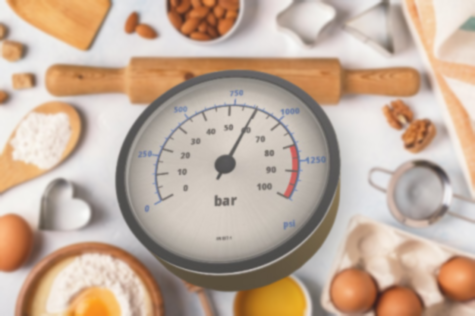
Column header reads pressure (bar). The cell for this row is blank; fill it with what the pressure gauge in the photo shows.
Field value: 60 bar
